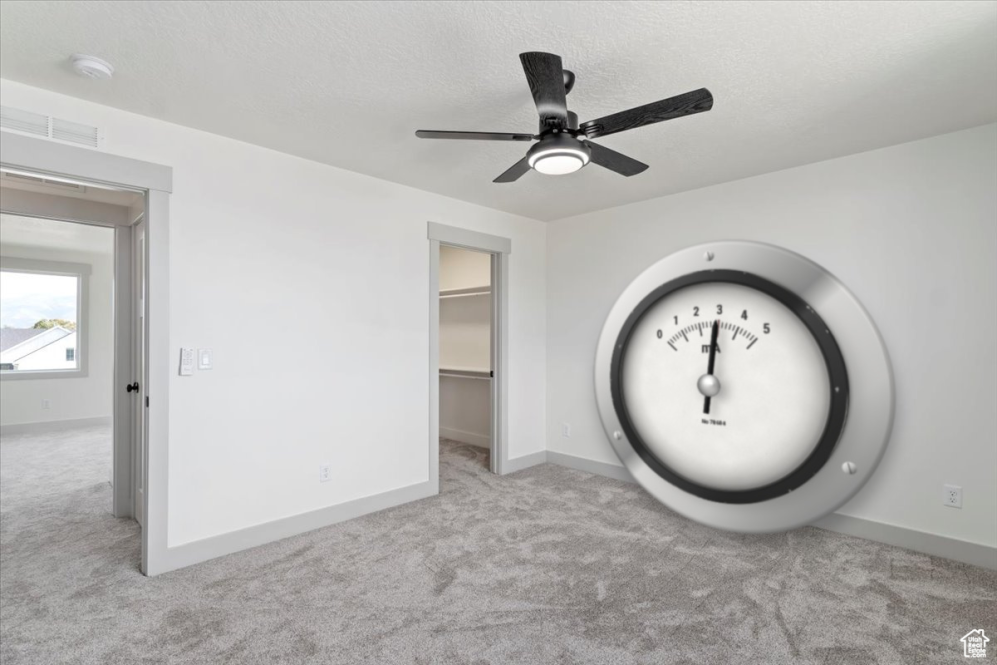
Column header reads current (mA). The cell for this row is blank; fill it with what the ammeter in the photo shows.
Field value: 3 mA
